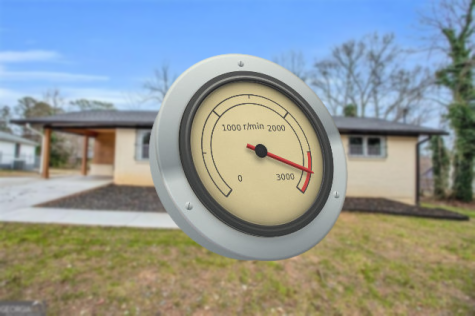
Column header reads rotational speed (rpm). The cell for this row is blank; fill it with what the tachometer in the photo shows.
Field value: 2750 rpm
